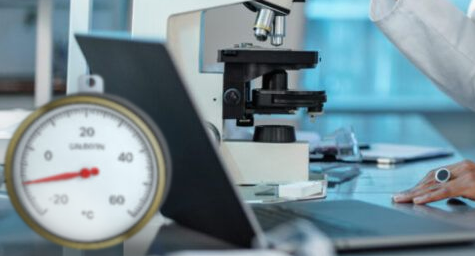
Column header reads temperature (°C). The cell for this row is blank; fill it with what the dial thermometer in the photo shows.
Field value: -10 °C
